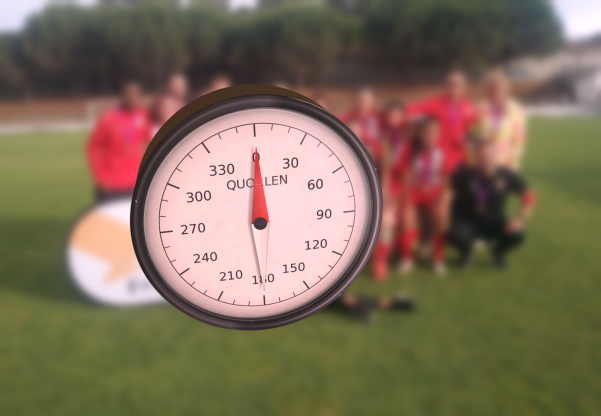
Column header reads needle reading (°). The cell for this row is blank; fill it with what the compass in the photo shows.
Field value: 0 °
